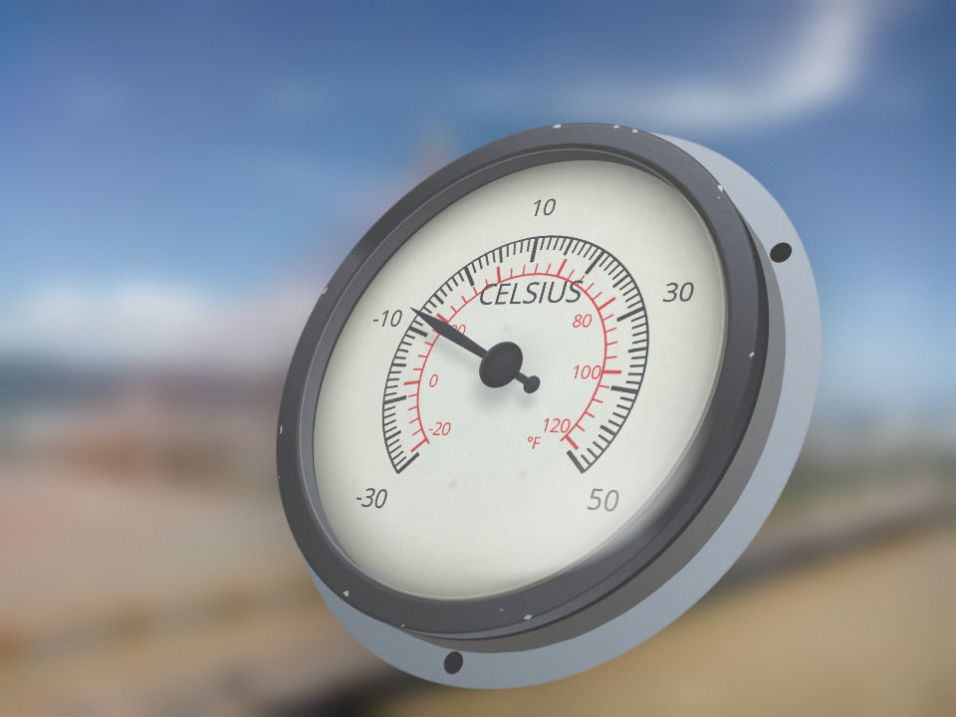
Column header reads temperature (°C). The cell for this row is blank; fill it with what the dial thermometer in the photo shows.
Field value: -8 °C
